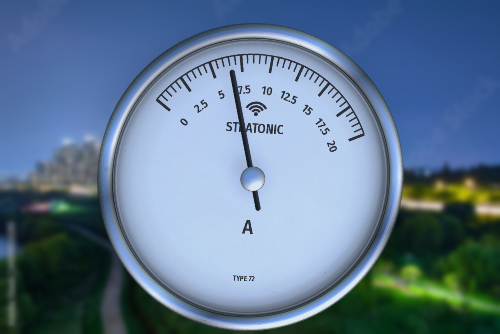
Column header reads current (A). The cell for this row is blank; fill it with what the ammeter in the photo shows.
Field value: 6.5 A
